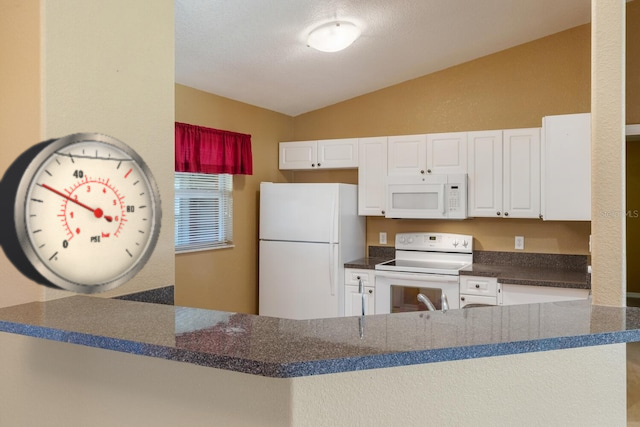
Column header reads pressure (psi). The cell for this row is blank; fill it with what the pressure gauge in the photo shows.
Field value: 25 psi
